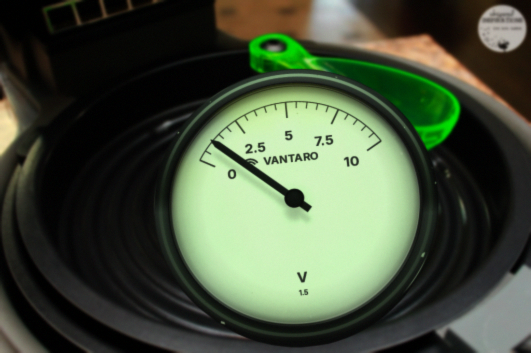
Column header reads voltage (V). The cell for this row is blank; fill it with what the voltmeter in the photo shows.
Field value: 1 V
